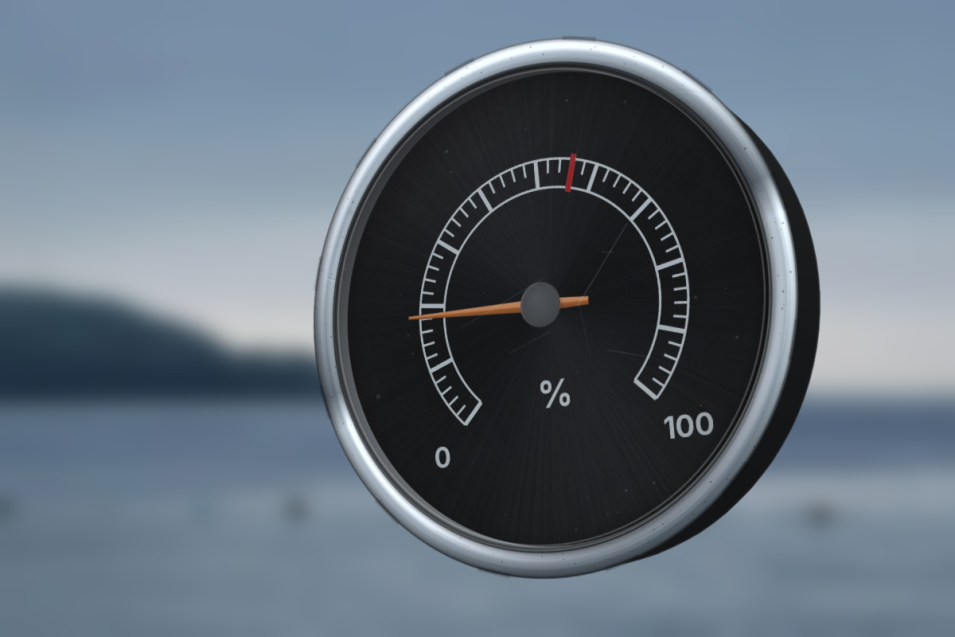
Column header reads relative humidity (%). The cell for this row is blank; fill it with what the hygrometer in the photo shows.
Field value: 18 %
